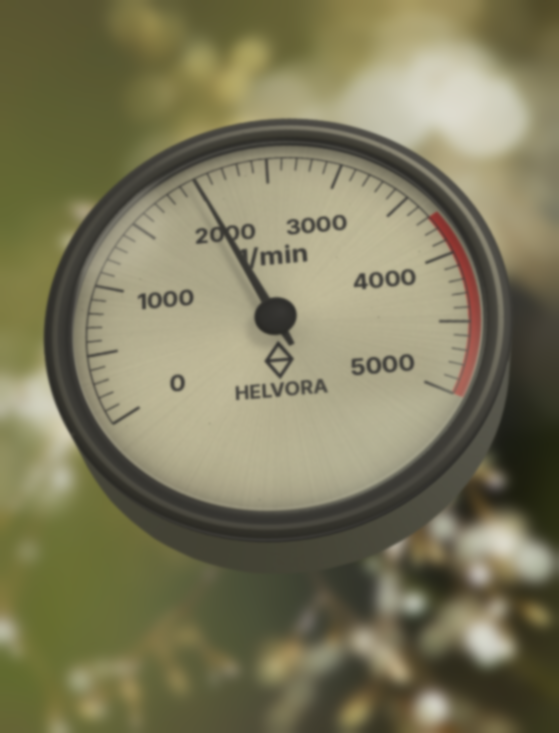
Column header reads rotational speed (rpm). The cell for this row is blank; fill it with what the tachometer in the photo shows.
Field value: 2000 rpm
